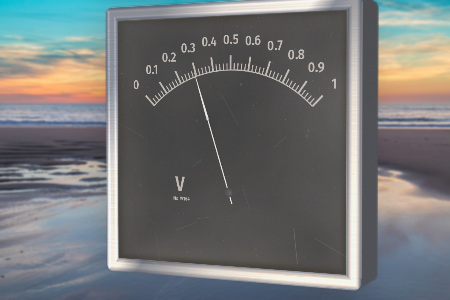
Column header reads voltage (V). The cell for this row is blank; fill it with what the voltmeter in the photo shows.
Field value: 0.3 V
